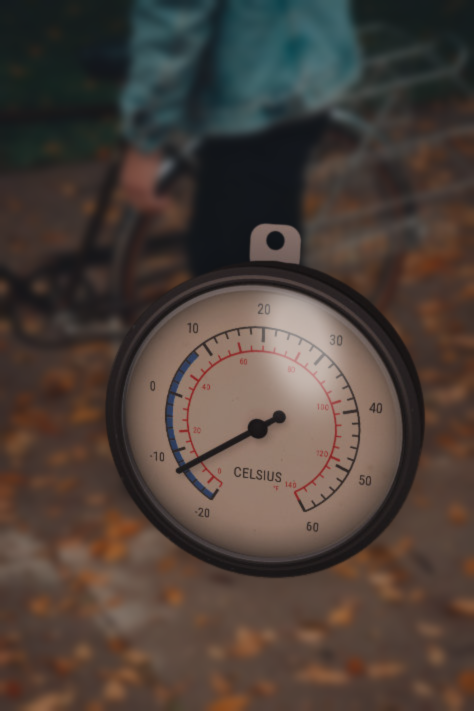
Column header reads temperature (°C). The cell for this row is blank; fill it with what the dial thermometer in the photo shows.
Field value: -13 °C
